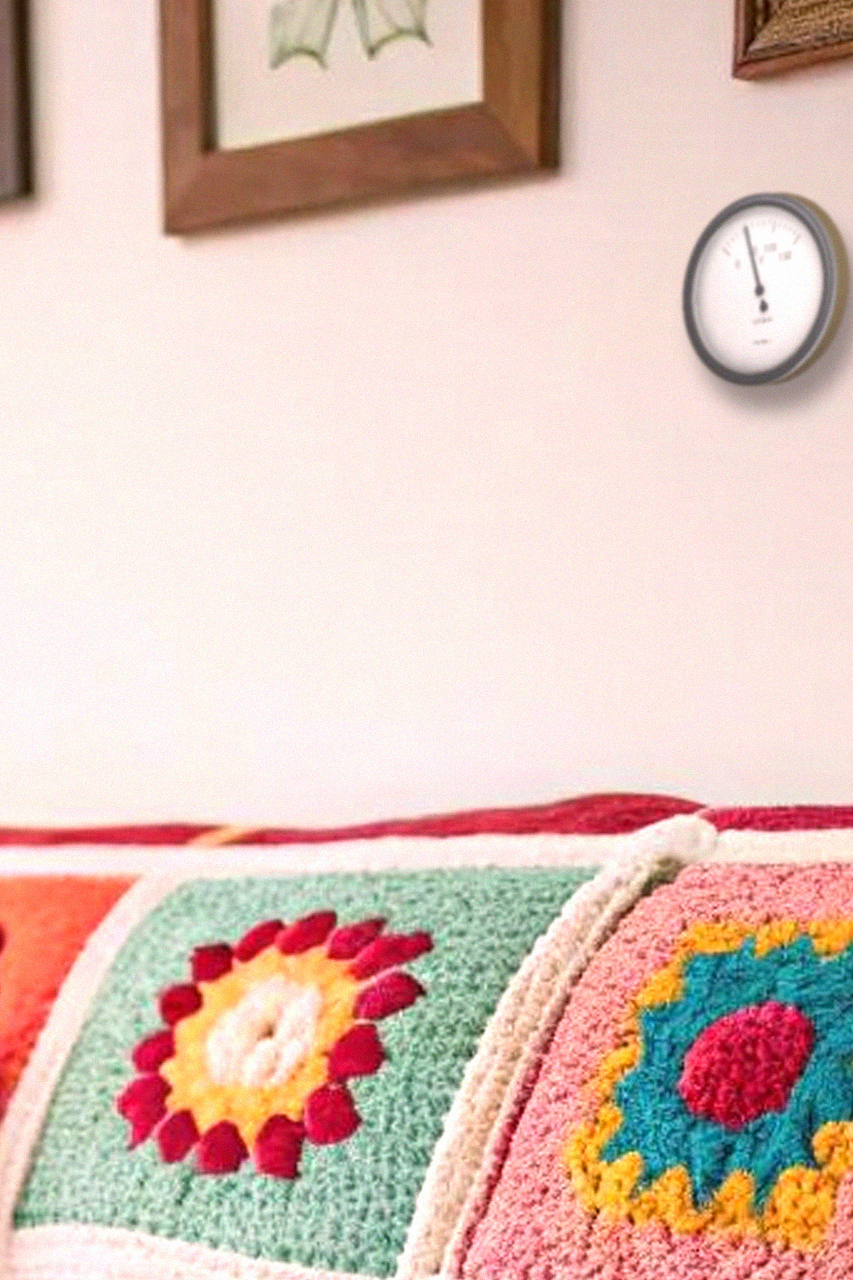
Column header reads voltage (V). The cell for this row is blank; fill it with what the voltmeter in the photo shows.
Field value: 50 V
